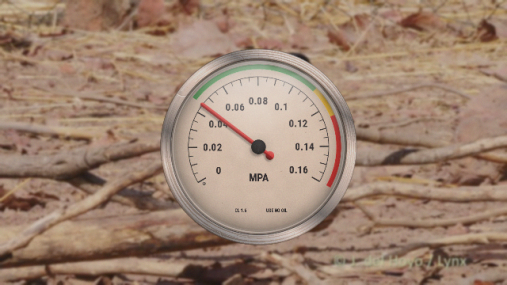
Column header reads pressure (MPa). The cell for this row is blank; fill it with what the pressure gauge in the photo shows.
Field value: 0.045 MPa
